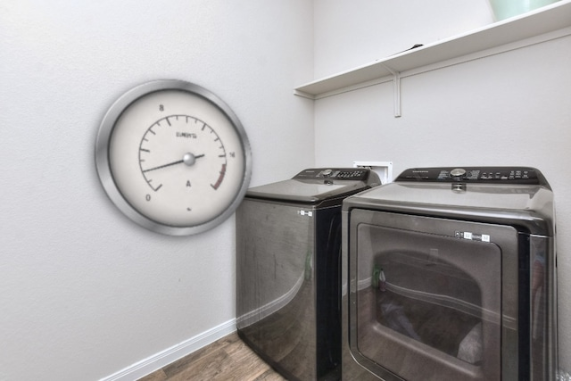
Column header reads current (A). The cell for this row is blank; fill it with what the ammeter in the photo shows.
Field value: 2 A
